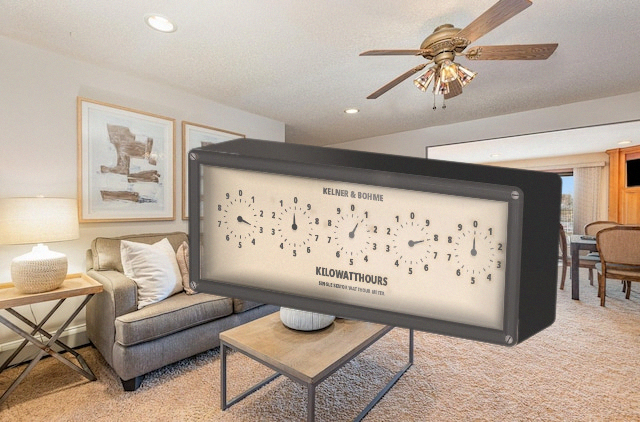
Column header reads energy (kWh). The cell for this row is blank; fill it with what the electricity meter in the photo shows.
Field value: 30080 kWh
